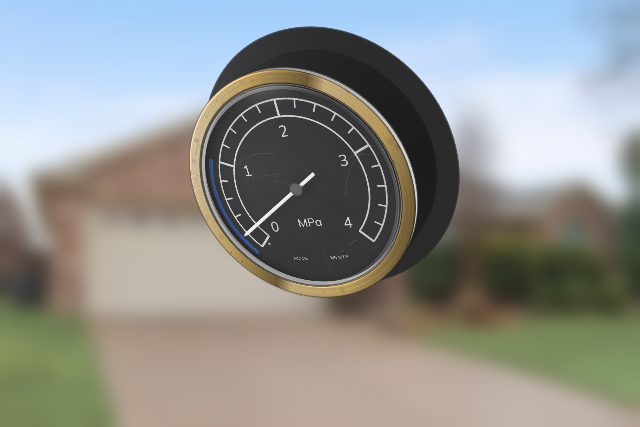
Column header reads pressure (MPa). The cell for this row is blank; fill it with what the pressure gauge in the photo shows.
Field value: 0.2 MPa
